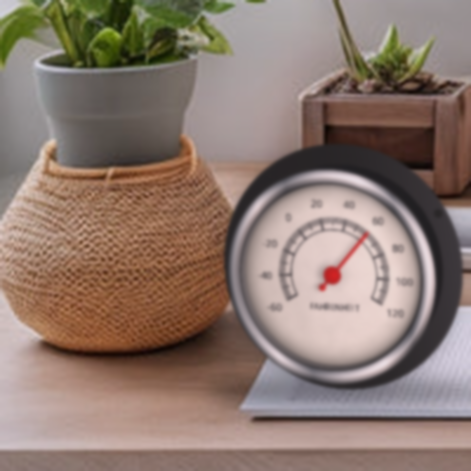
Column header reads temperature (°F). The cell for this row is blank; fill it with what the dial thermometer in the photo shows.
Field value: 60 °F
